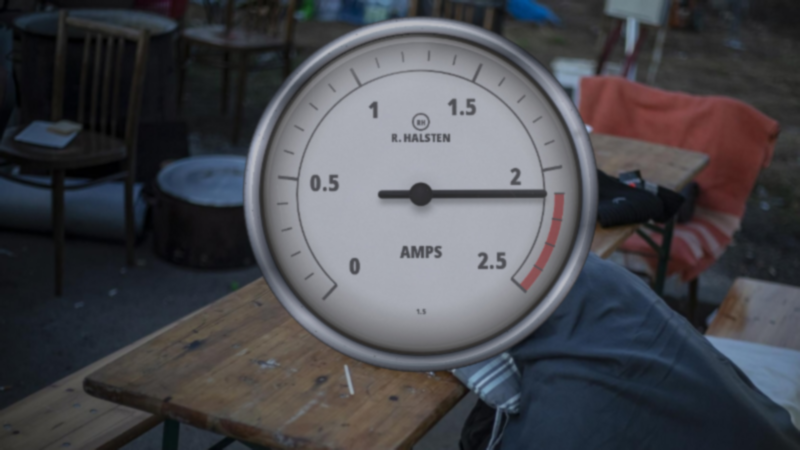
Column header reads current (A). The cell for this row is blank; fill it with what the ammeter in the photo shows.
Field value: 2.1 A
